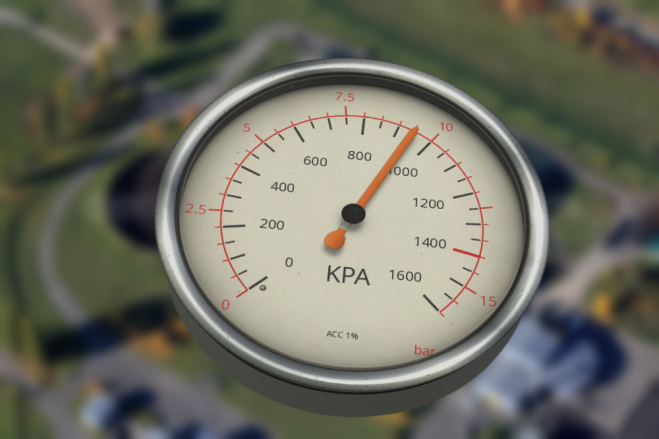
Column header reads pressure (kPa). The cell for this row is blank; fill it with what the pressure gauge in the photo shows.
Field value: 950 kPa
